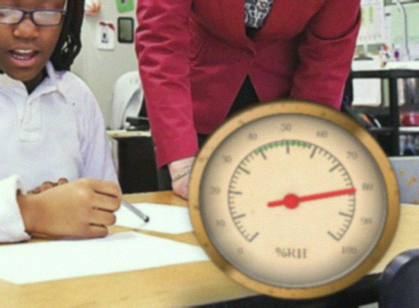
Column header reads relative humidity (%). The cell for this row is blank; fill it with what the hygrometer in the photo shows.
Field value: 80 %
